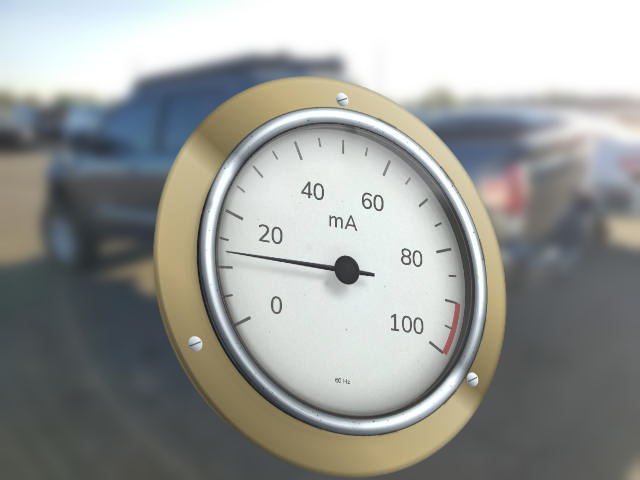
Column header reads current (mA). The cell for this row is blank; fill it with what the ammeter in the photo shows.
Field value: 12.5 mA
